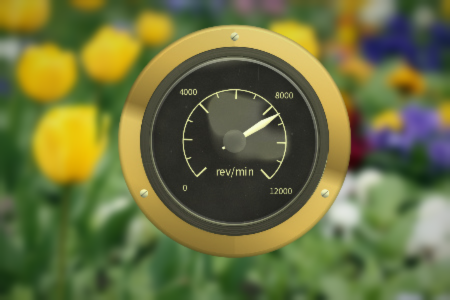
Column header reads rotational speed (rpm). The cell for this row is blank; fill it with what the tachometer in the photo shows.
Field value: 8500 rpm
